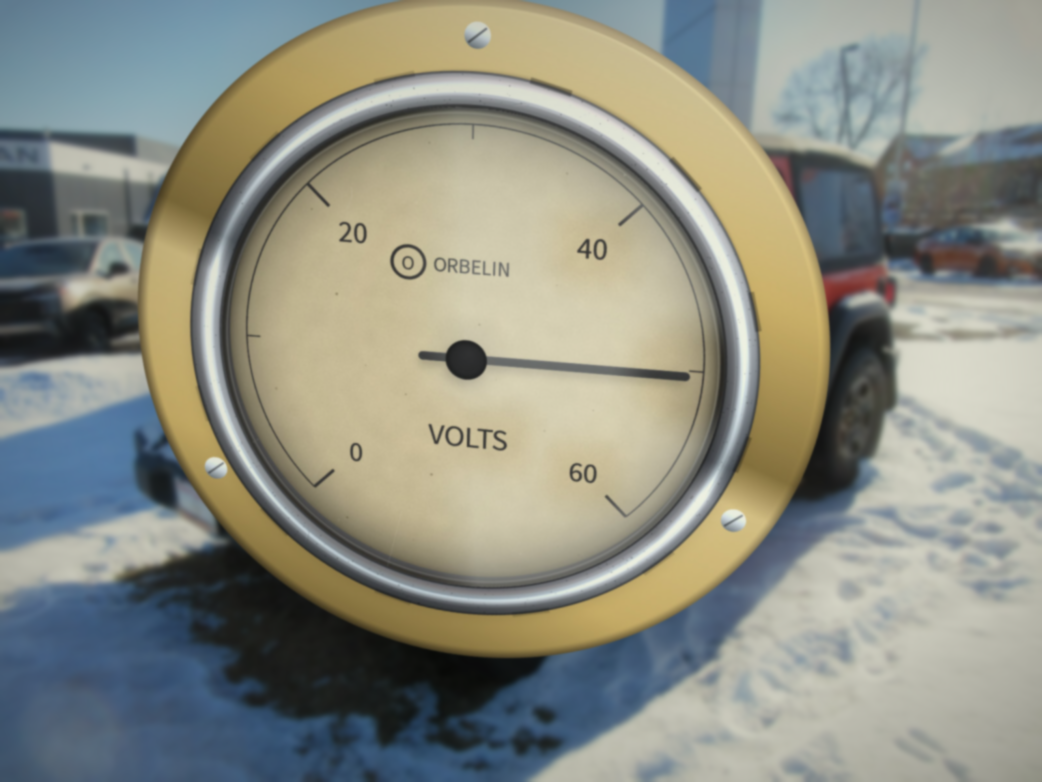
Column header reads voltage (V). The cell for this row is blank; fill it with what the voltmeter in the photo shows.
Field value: 50 V
